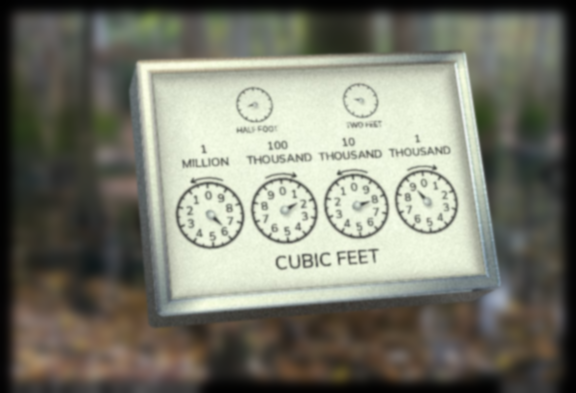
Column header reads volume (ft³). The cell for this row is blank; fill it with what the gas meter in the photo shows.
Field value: 617900 ft³
